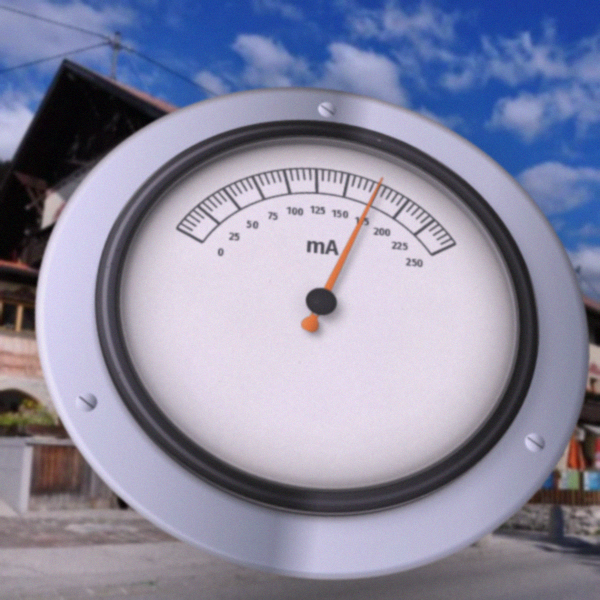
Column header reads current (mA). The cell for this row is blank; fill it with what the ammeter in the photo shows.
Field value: 175 mA
